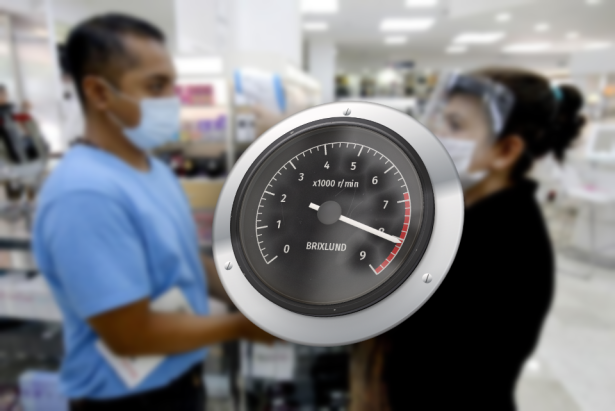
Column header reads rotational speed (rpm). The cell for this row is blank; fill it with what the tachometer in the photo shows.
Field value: 8100 rpm
